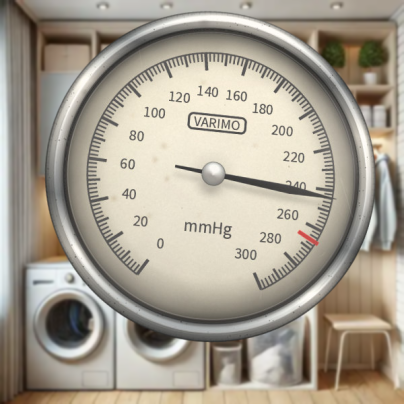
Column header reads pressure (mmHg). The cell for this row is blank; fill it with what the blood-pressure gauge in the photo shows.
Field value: 244 mmHg
